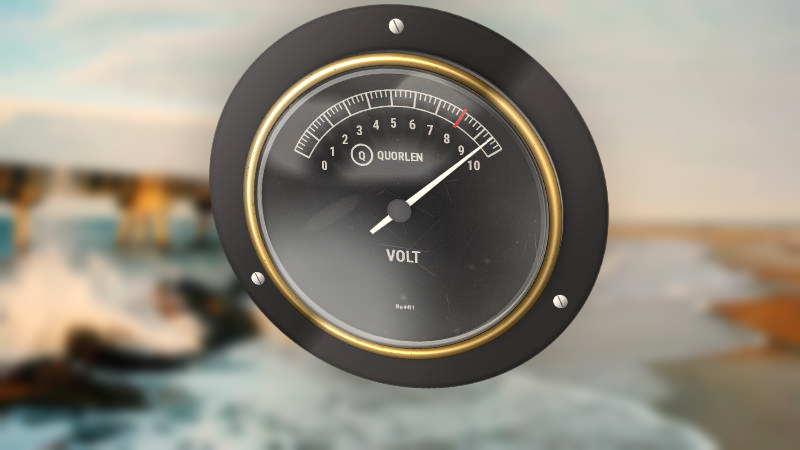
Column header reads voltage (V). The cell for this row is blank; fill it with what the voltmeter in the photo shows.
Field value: 9.4 V
